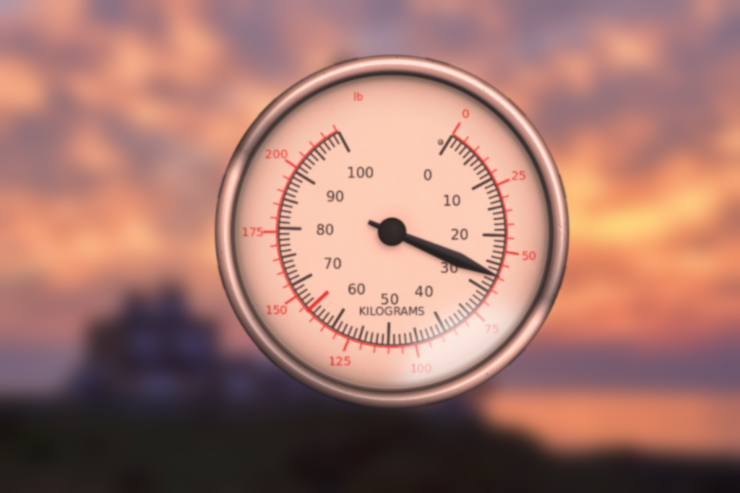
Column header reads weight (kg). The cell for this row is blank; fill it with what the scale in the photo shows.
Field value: 27 kg
